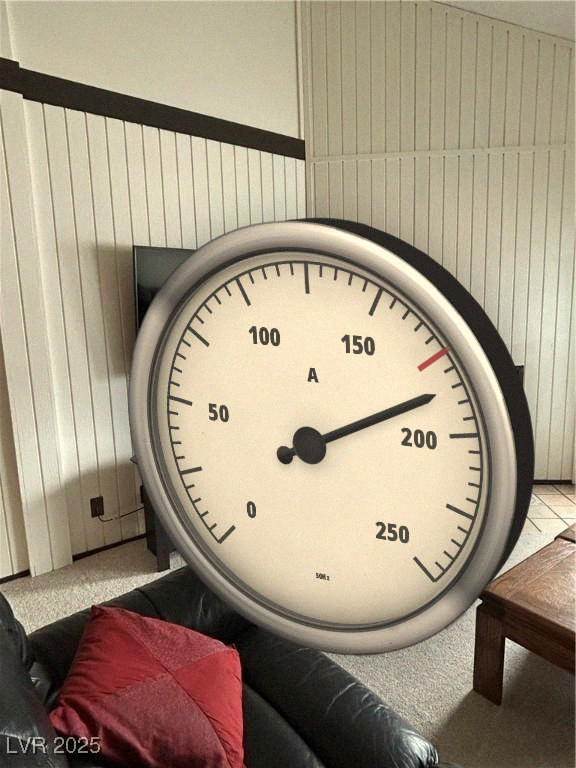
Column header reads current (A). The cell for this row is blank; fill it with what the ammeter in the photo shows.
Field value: 185 A
